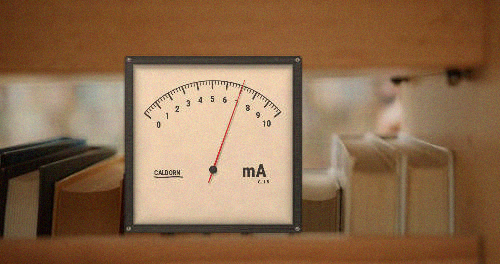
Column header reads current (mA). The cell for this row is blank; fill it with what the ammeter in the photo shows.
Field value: 7 mA
